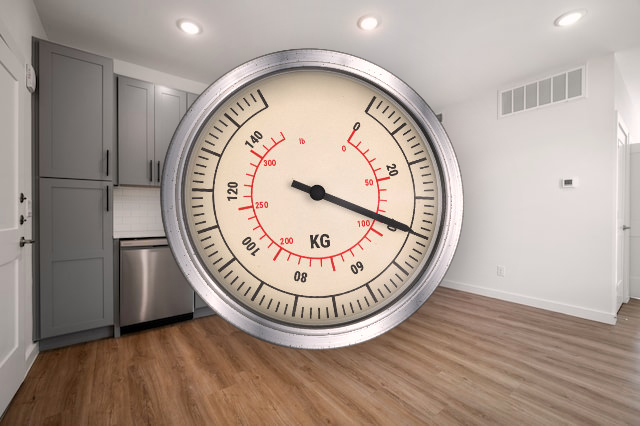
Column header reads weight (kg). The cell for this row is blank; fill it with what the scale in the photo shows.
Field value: 40 kg
